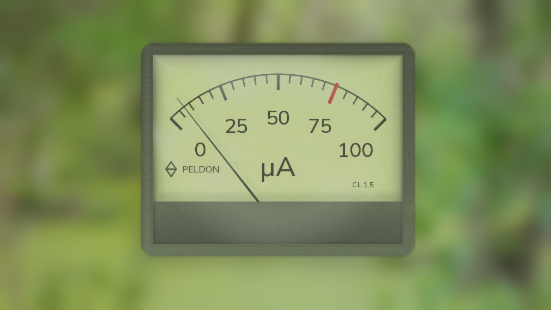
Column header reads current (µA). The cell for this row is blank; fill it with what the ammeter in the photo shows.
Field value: 7.5 µA
